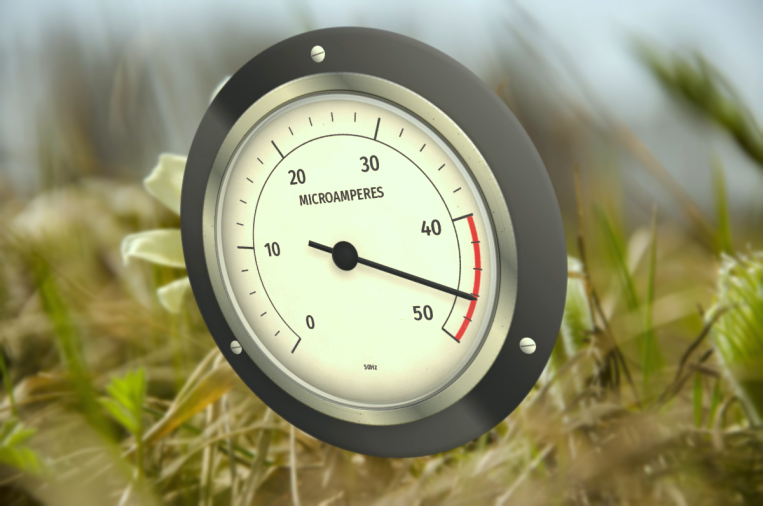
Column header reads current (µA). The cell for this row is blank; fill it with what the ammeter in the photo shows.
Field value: 46 µA
